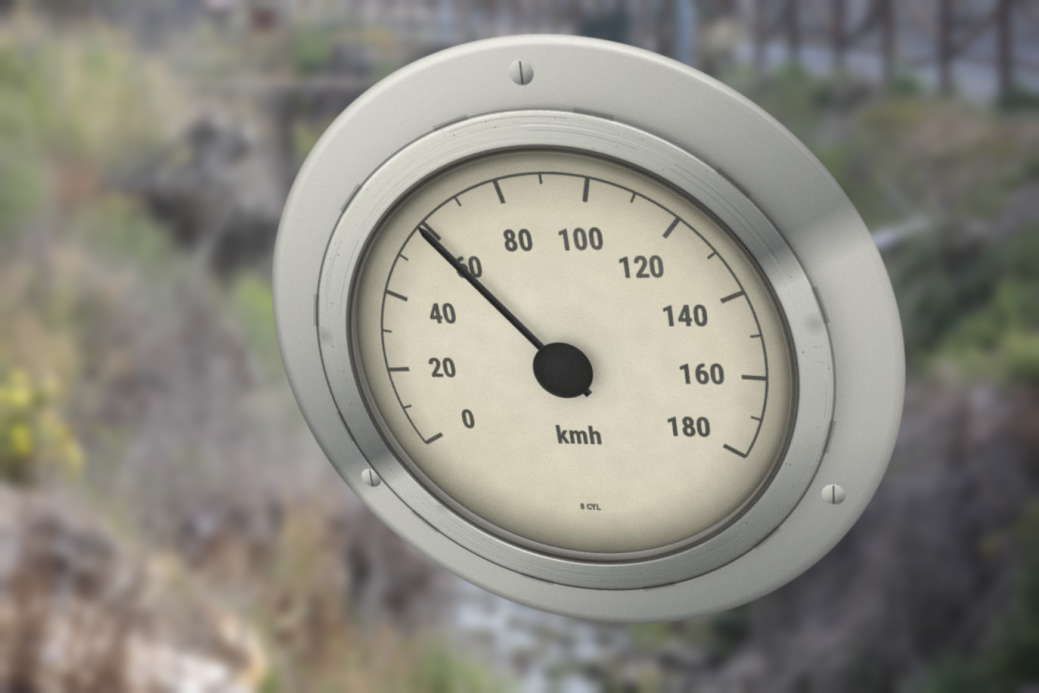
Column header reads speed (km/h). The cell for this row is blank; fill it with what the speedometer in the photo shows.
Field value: 60 km/h
